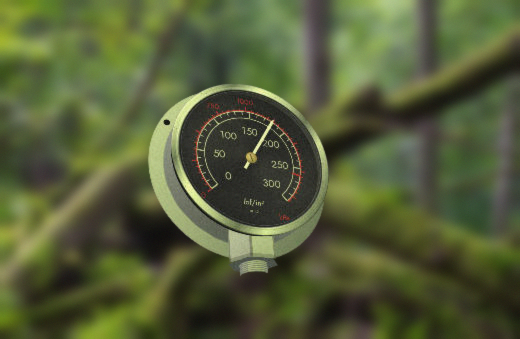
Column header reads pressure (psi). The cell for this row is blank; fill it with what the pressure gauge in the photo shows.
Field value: 180 psi
